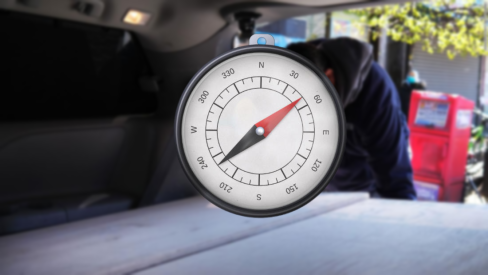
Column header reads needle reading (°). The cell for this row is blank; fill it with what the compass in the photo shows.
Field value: 50 °
